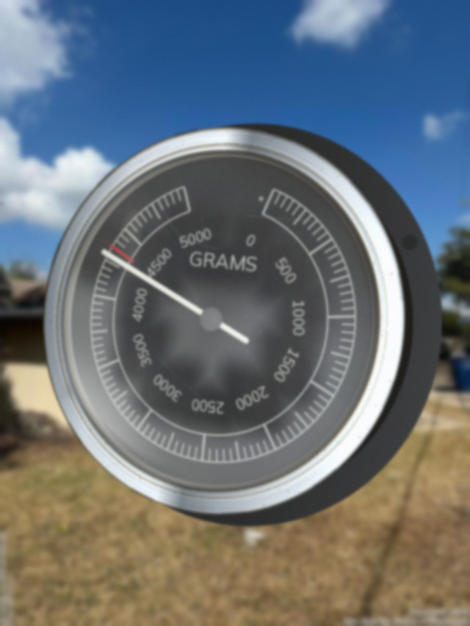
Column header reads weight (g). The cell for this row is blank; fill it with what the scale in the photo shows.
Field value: 4300 g
